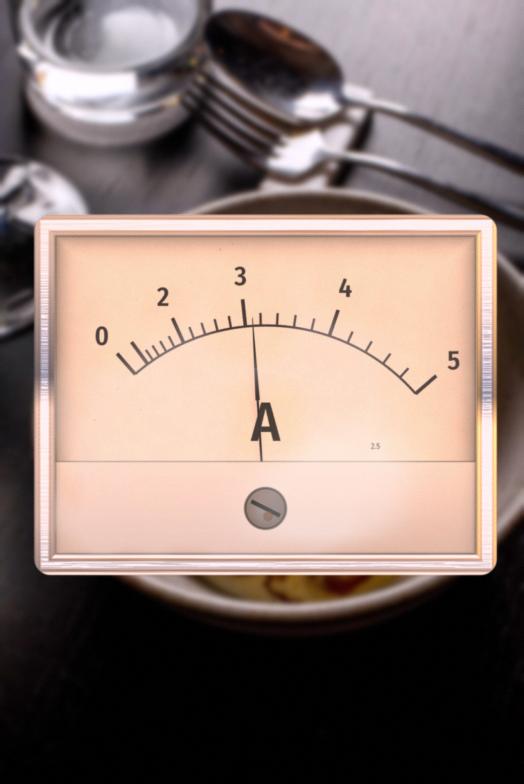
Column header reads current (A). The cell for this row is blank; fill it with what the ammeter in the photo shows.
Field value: 3.1 A
